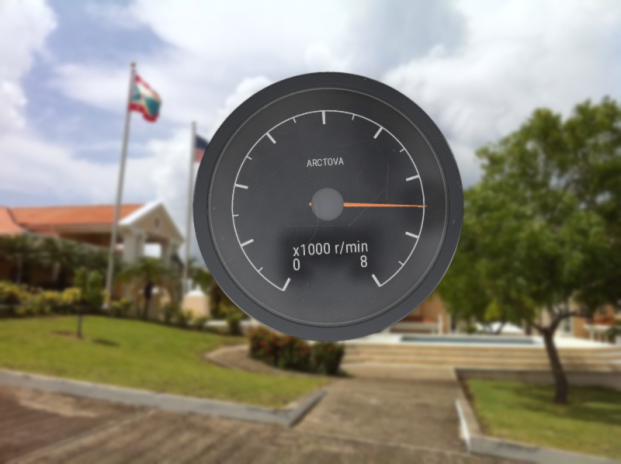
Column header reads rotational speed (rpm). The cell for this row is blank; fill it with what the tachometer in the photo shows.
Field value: 6500 rpm
